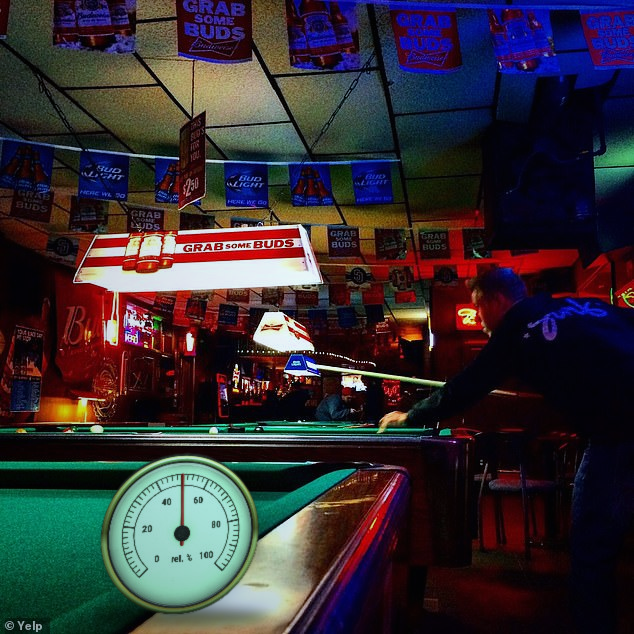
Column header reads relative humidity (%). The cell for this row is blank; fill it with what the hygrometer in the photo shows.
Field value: 50 %
